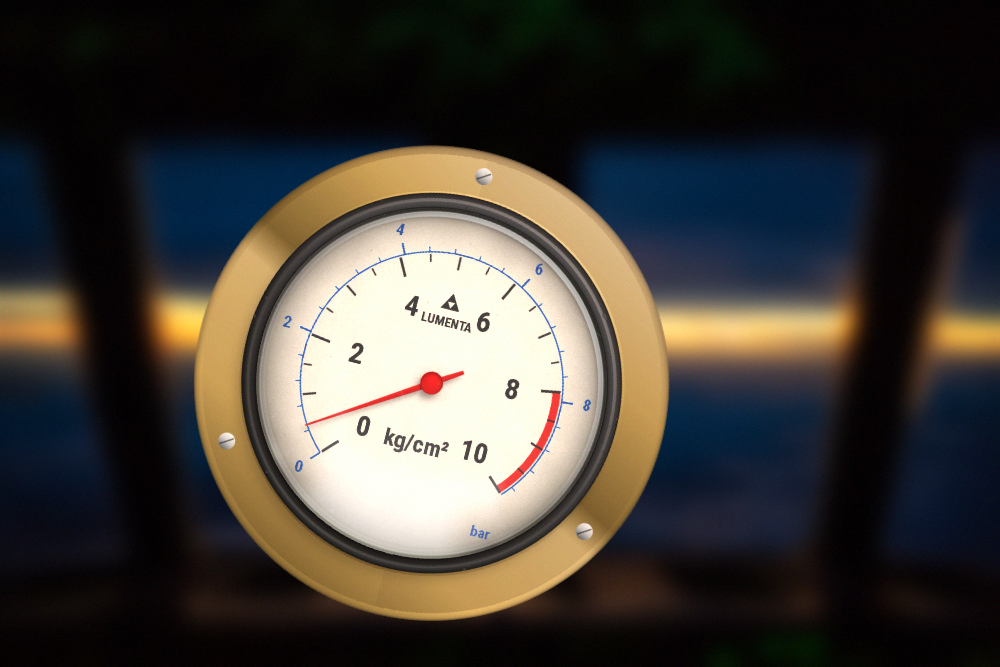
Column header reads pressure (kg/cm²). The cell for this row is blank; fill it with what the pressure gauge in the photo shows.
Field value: 0.5 kg/cm²
